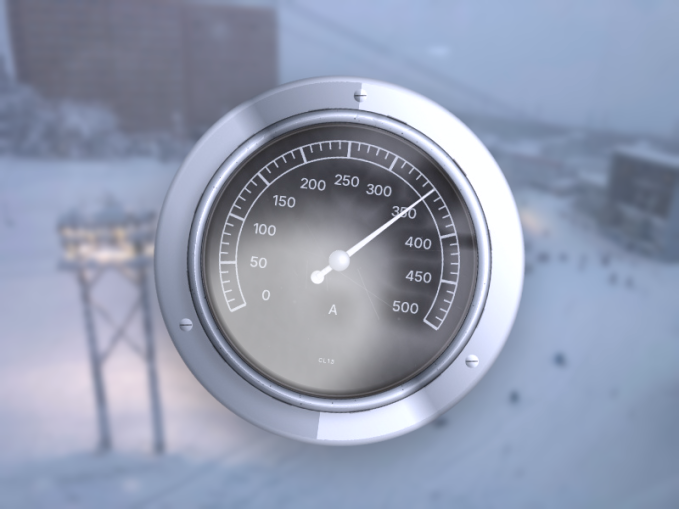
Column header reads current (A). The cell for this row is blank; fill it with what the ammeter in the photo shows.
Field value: 350 A
